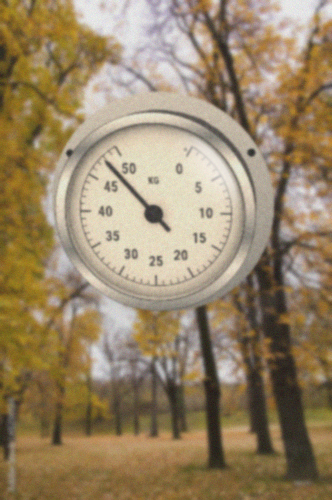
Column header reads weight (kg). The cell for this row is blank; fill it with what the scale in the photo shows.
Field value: 48 kg
